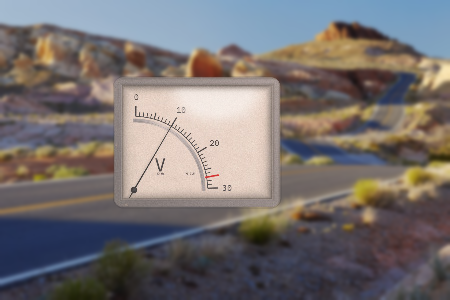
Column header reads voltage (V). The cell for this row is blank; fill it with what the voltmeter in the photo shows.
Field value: 10 V
